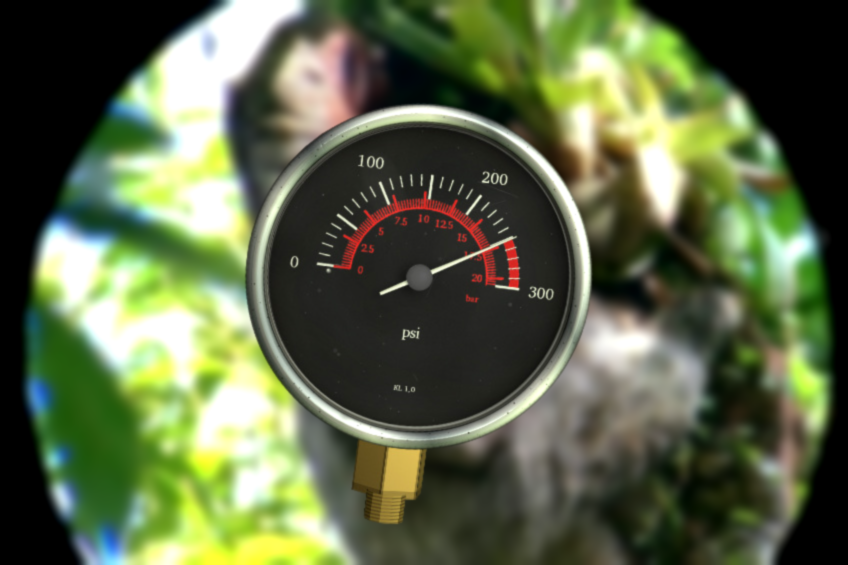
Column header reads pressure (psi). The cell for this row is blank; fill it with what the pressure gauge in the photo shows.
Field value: 250 psi
